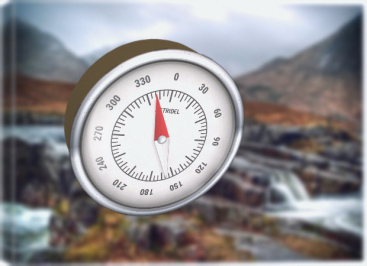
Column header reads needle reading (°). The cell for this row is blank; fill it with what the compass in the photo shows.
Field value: 340 °
